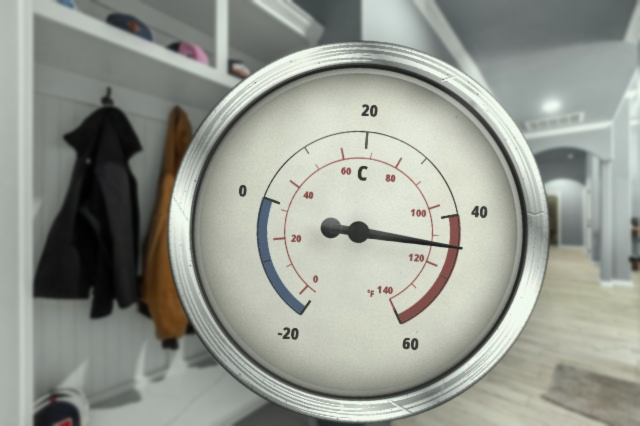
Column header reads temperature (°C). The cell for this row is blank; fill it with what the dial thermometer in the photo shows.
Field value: 45 °C
